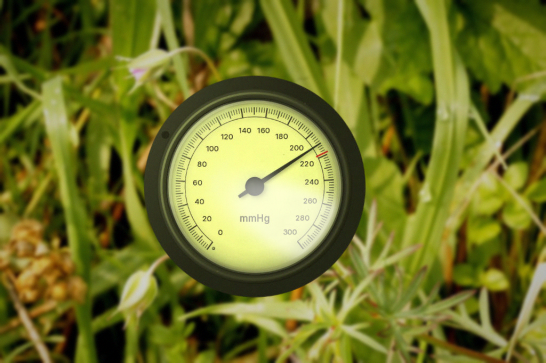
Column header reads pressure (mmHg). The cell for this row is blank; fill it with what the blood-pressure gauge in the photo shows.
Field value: 210 mmHg
